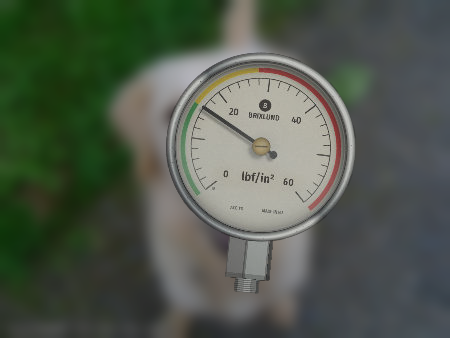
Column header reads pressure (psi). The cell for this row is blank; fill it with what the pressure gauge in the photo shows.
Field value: 16 psi
